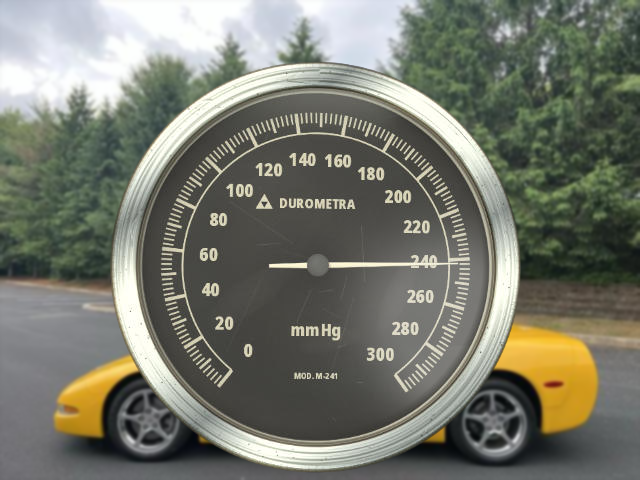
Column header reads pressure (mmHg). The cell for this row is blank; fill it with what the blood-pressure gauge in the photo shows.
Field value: 242 mmHg
